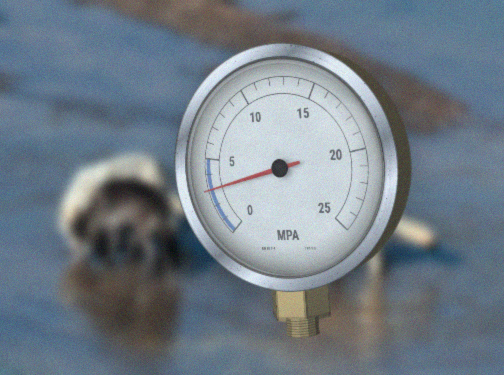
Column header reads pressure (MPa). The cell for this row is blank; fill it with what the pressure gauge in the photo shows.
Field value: 3 MPa
